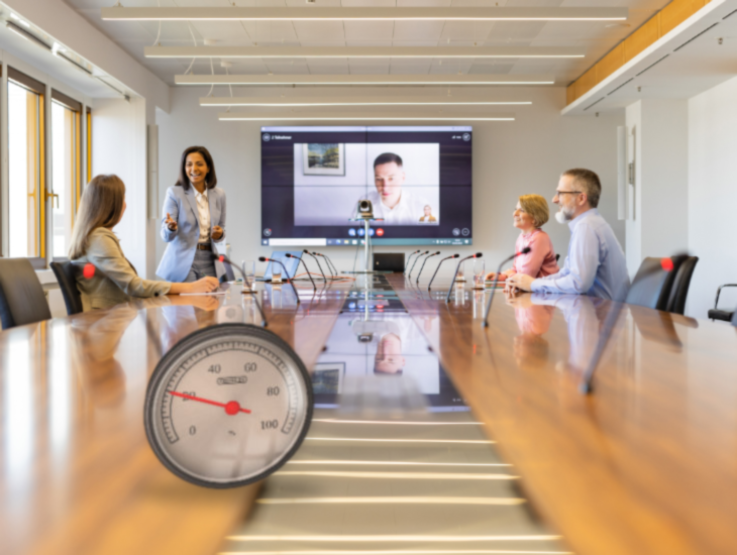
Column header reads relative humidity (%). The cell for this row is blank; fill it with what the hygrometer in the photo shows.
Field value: 20 %
